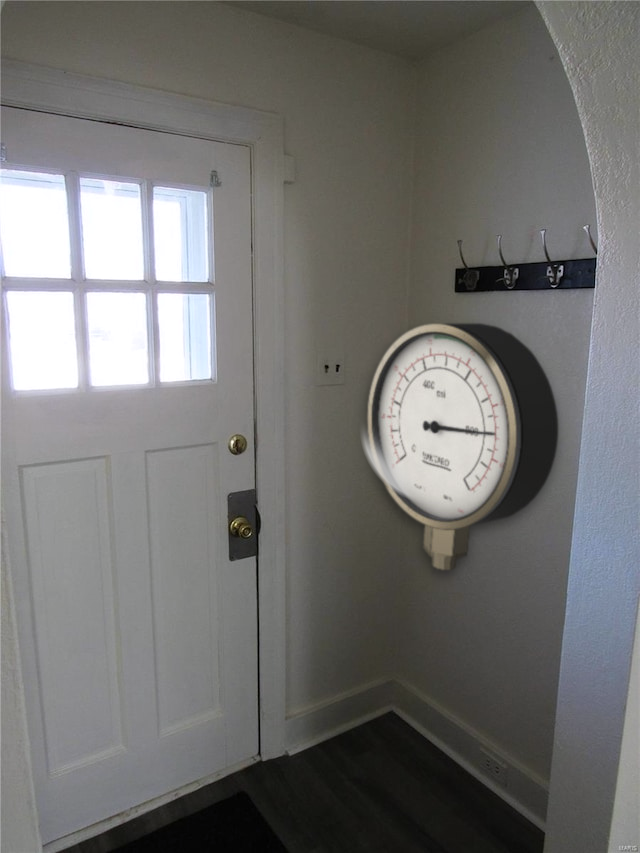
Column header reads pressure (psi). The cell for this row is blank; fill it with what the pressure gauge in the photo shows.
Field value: 800 psi
